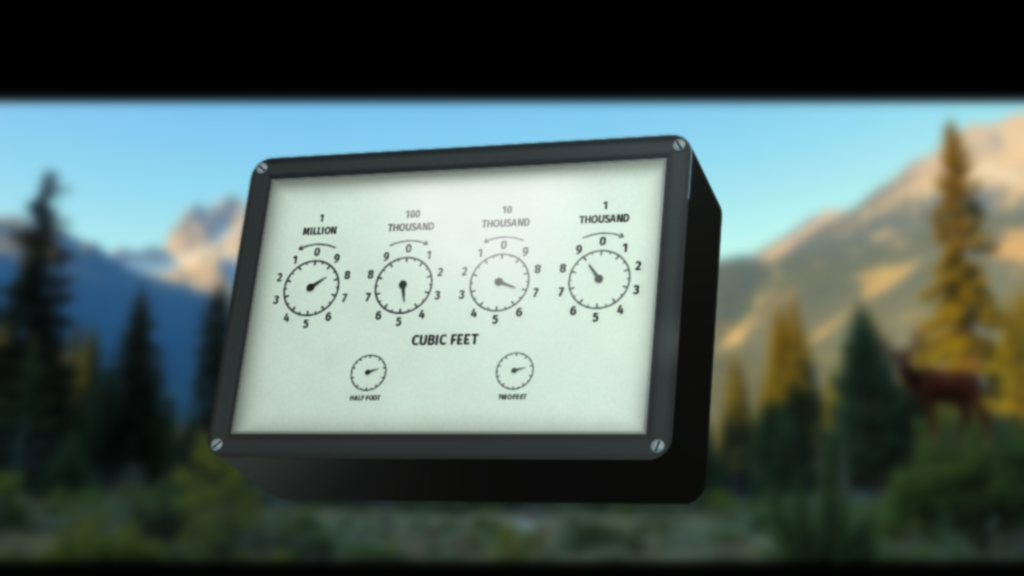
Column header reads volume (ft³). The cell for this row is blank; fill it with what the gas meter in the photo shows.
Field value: 846900 ft³
